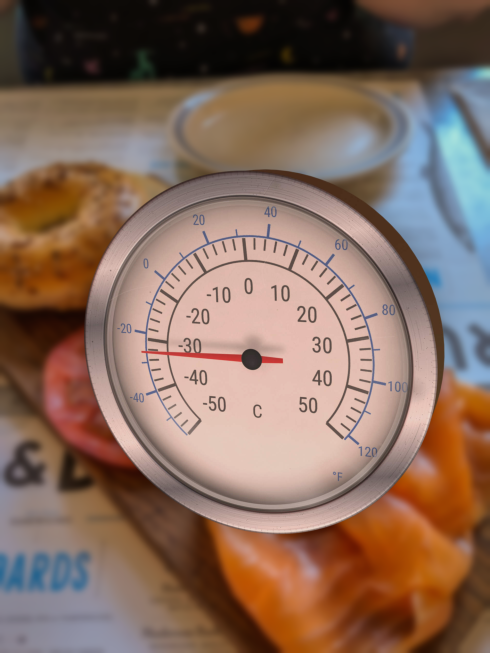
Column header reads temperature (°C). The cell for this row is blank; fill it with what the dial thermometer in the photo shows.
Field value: -32 °C
